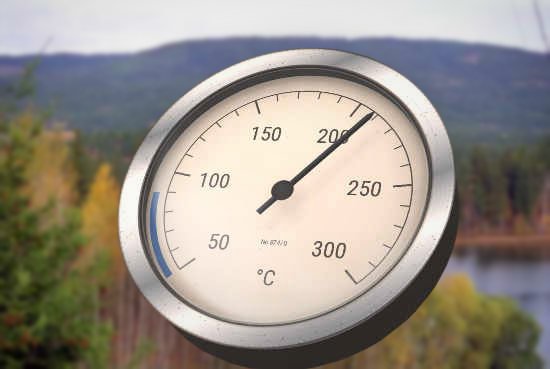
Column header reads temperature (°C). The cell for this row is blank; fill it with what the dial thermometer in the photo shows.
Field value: 210 °C
